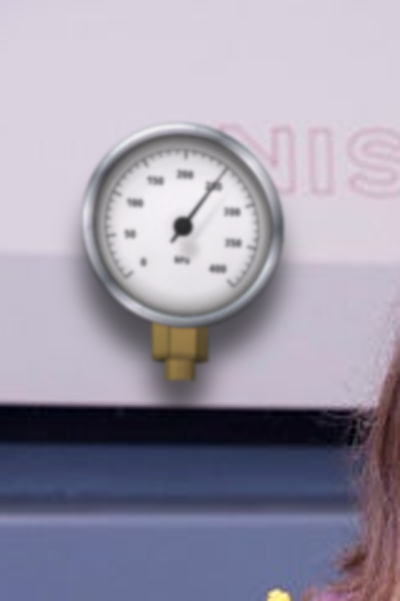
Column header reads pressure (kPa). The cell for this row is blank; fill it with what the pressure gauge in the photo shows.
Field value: 250 kPa
